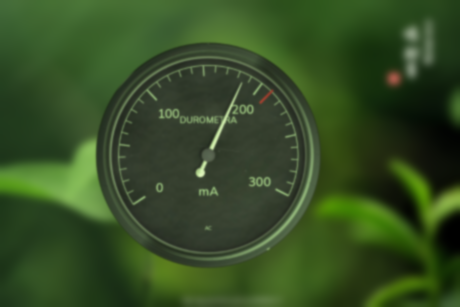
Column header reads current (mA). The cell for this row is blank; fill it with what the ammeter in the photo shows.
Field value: 185 mA
